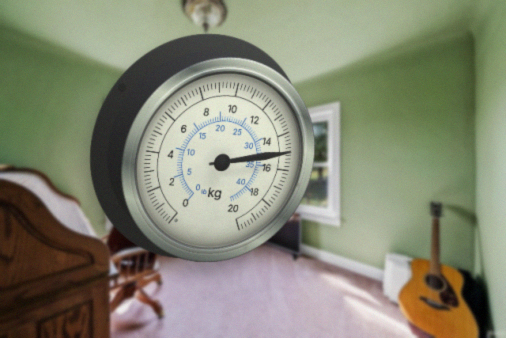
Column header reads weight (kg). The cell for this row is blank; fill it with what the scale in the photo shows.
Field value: 15 kg
